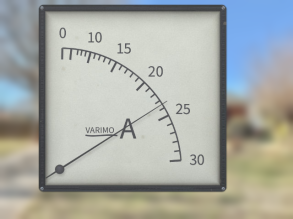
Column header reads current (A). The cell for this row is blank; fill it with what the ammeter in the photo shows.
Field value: 23.5 A
